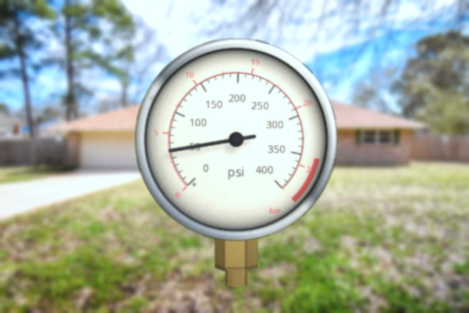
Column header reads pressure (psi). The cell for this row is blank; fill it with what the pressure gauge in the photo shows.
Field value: 50 psi
